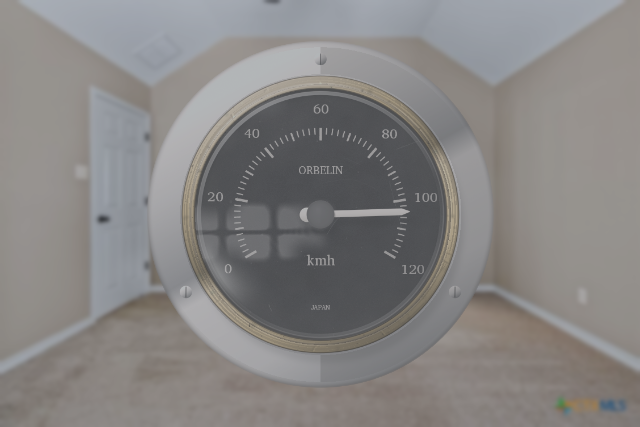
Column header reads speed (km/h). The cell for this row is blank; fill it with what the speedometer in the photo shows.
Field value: 104 km/h
